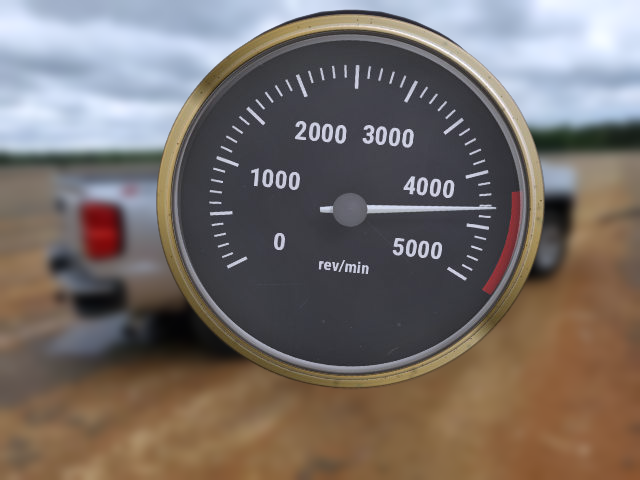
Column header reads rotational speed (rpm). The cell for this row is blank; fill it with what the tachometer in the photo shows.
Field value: 4300 rpm
